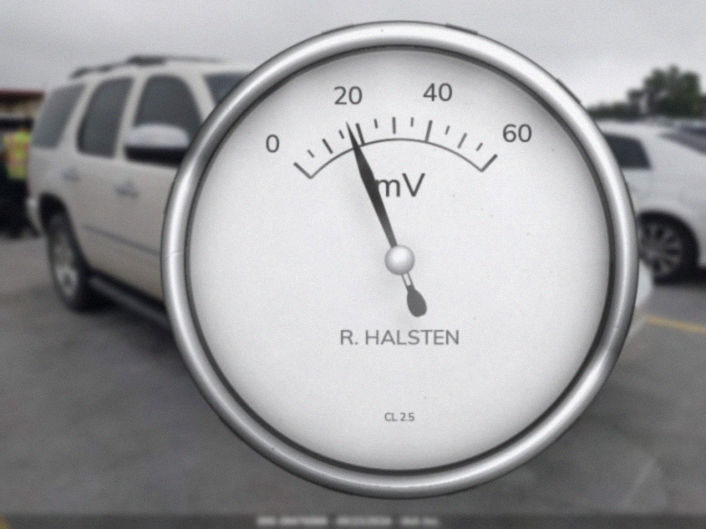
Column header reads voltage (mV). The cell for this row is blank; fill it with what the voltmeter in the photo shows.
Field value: 17.5 mV
